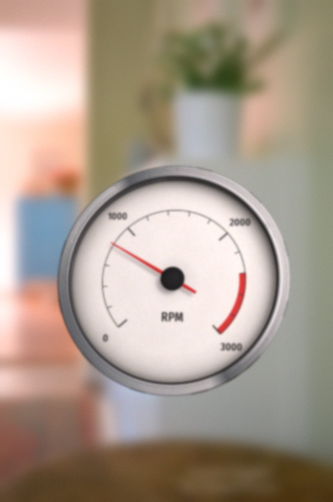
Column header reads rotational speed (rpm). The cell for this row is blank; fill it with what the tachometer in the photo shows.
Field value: 800 rpm
